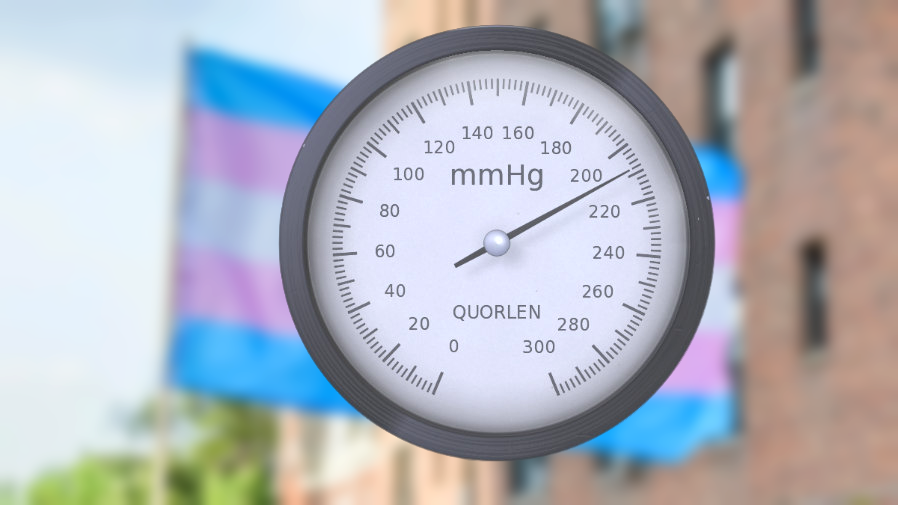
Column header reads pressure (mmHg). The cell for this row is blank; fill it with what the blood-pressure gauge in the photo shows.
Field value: 208 mmHg
